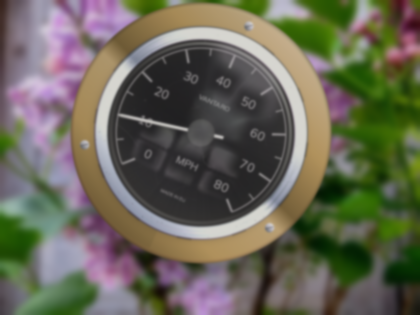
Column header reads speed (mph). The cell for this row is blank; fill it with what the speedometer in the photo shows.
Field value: 10 mph
